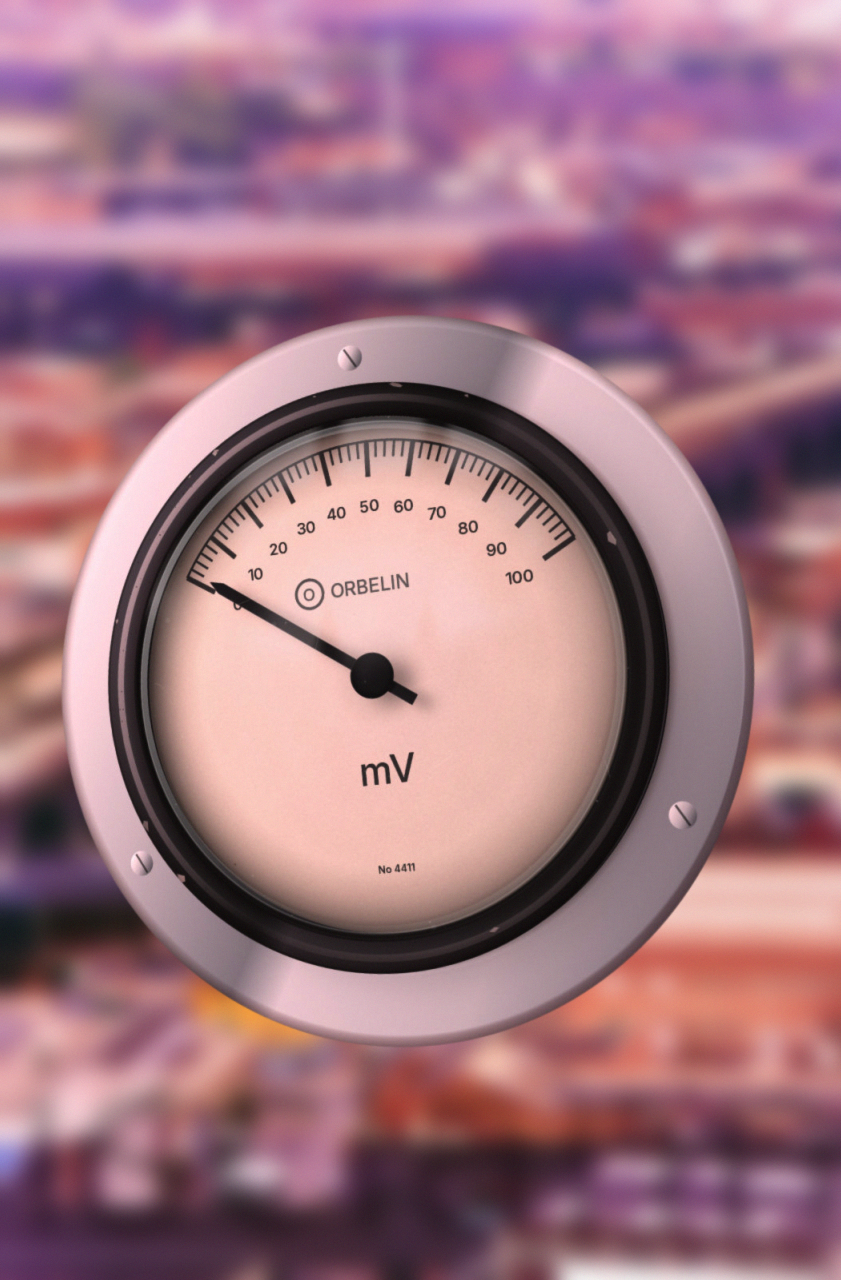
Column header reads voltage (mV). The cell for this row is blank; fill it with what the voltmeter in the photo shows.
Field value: 2 mV
